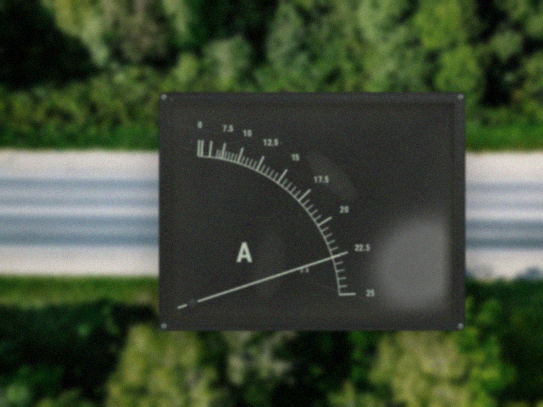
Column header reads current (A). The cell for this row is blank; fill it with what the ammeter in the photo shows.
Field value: 22.5 A
